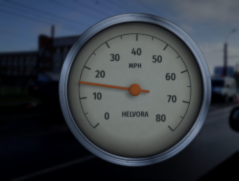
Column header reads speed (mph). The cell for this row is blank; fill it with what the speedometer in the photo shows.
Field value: 15 mph
